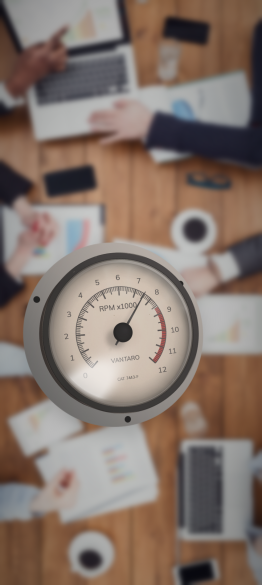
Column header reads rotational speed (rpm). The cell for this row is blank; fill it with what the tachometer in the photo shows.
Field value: 7500 rpm
